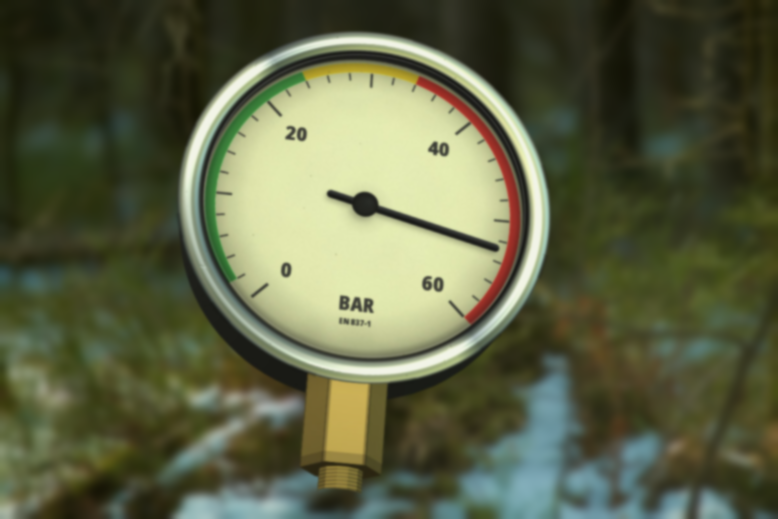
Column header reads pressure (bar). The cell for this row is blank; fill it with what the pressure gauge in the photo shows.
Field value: 53 bar
